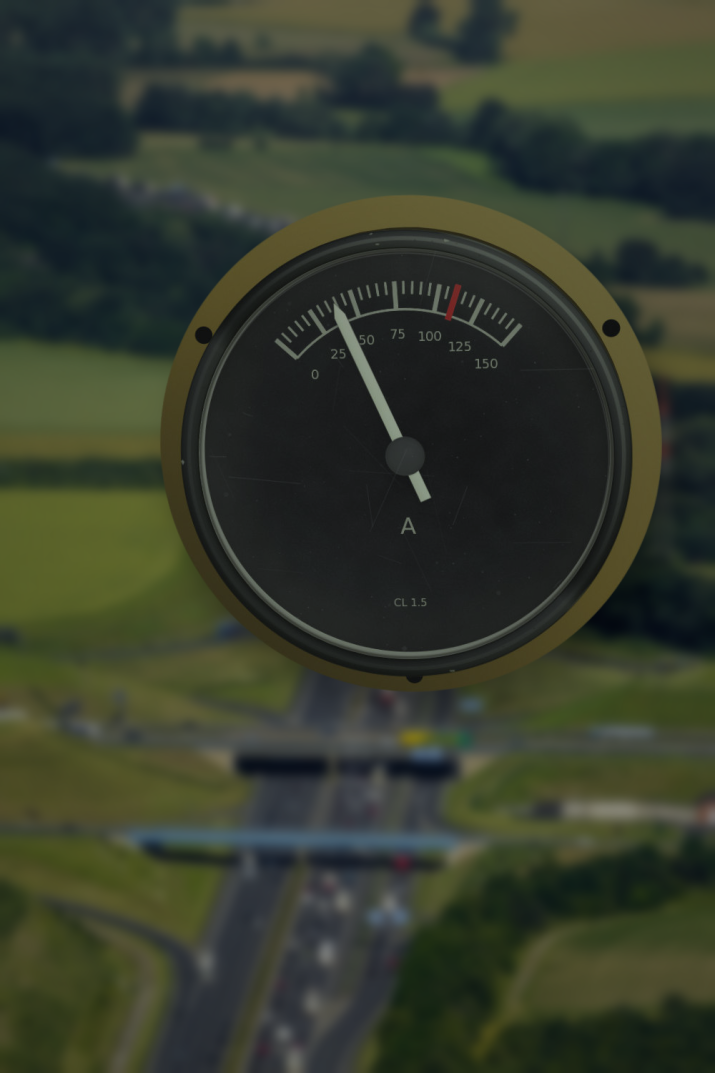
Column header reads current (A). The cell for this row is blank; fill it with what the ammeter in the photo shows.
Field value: 40 A
